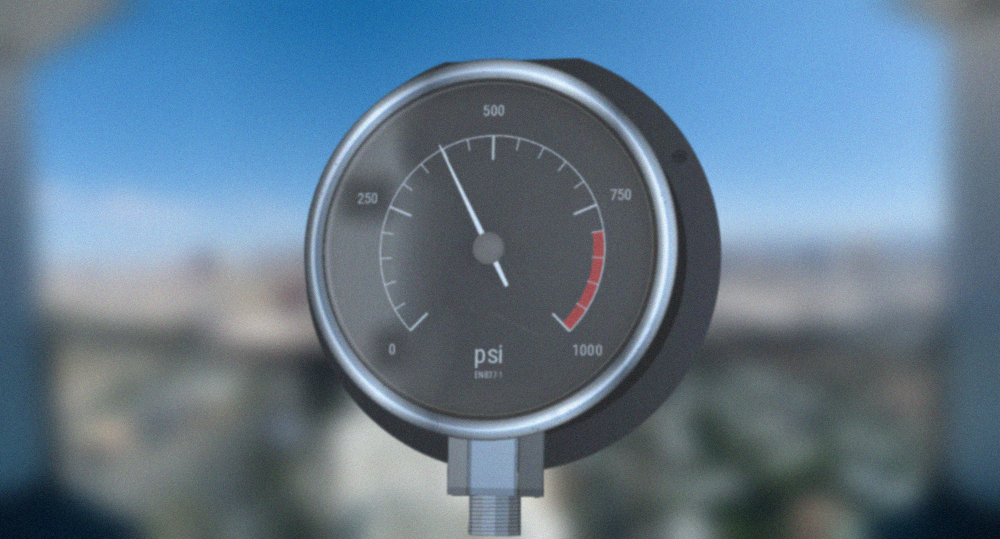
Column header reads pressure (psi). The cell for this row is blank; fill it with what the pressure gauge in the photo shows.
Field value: 400 psi
